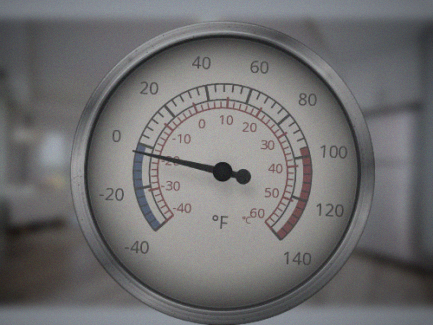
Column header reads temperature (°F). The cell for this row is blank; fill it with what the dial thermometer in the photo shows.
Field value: -4 °F
